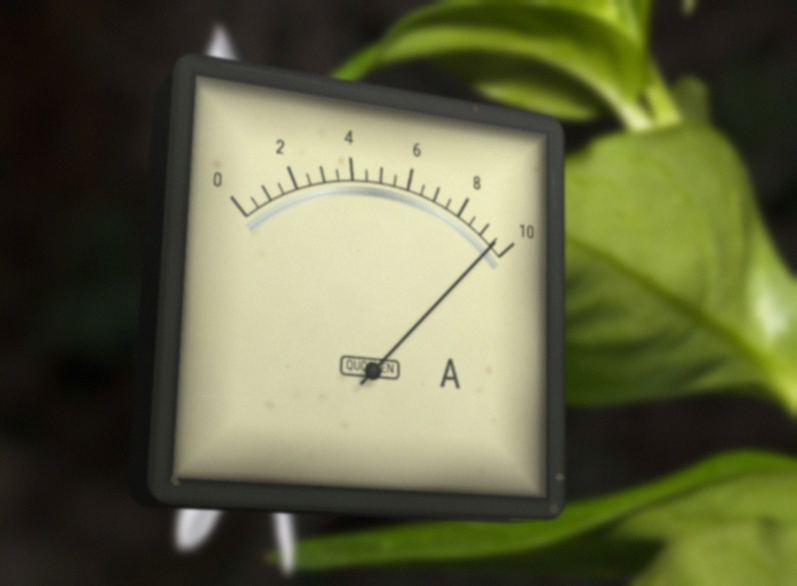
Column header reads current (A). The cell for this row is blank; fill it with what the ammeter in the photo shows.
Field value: 9.5 A
